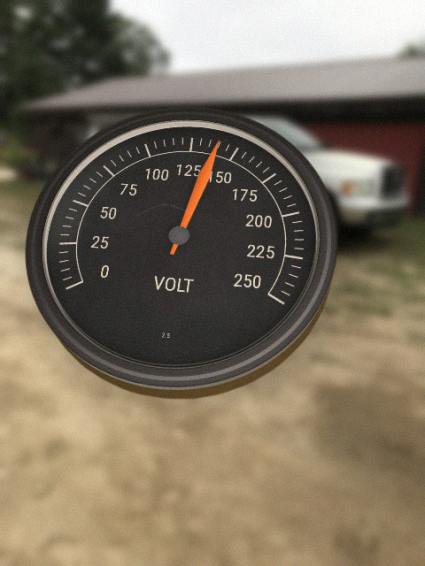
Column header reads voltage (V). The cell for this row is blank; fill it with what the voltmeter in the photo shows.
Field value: 140 V
